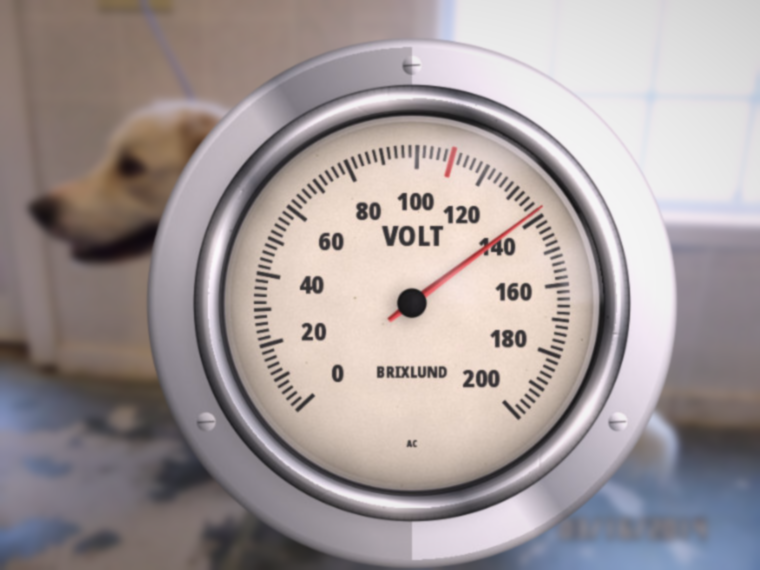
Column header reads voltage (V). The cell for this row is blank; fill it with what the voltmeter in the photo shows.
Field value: 138 V
